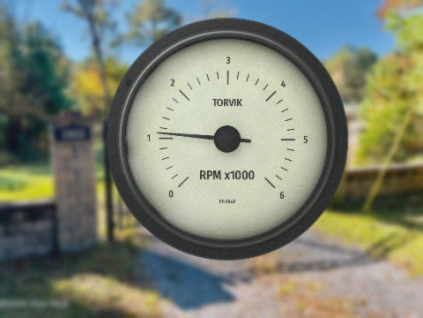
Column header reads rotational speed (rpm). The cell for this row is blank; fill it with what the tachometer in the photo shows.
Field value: 1100 rpm
